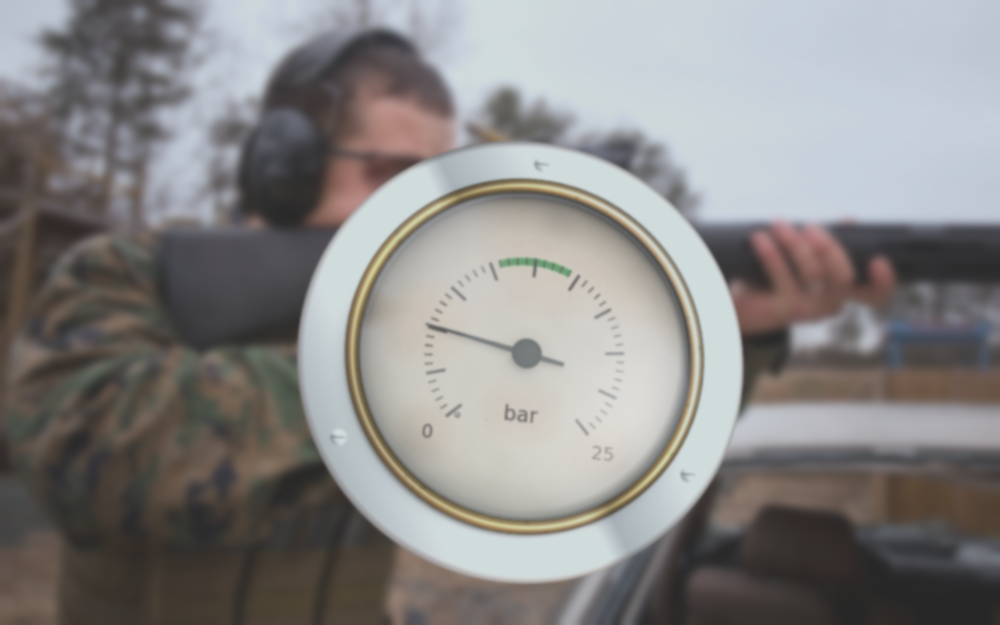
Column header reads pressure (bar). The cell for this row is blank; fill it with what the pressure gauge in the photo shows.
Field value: 5 bar
